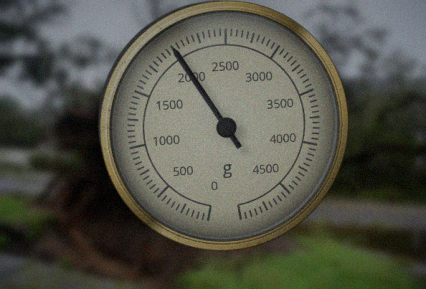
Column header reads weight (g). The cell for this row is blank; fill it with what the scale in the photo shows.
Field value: 2000 g
